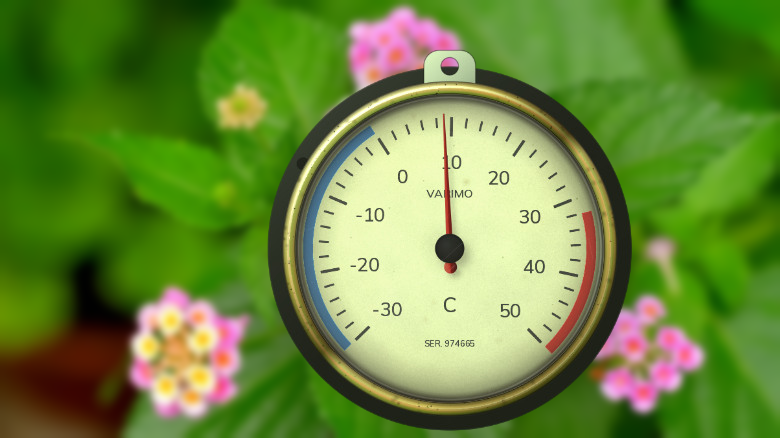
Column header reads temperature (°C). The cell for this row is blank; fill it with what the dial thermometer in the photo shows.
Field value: 9 °C
